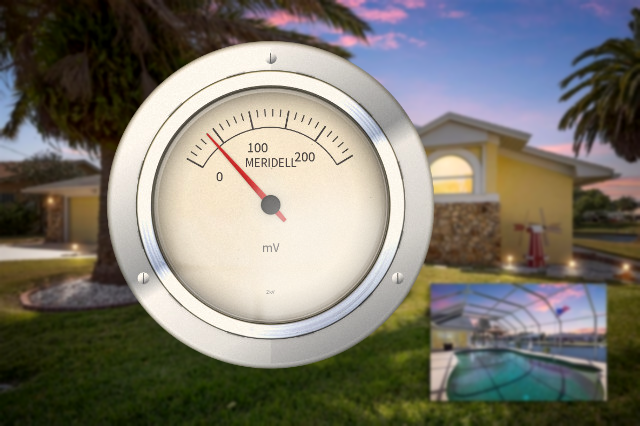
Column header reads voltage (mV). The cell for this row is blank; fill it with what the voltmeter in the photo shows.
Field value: 40 mV
